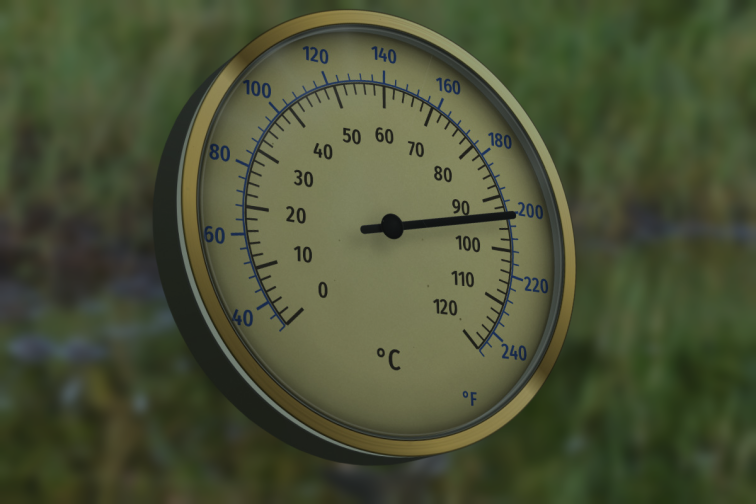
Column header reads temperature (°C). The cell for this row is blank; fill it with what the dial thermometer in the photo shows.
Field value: 94 °C
